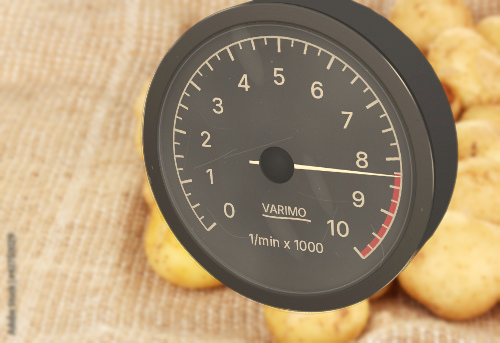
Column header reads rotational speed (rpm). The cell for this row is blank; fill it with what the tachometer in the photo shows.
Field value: 8250 rpm
